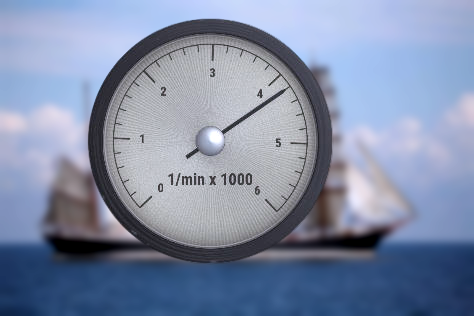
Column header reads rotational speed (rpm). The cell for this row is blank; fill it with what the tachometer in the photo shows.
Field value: 4200 rpm
